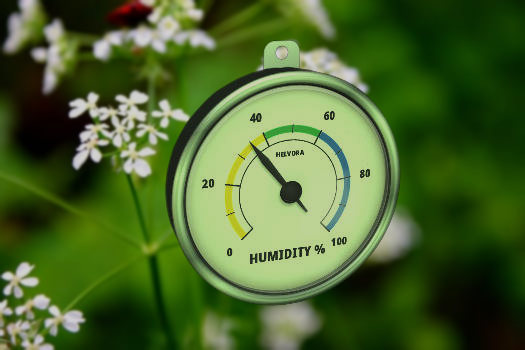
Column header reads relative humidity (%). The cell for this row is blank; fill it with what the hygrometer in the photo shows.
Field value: 35 %
